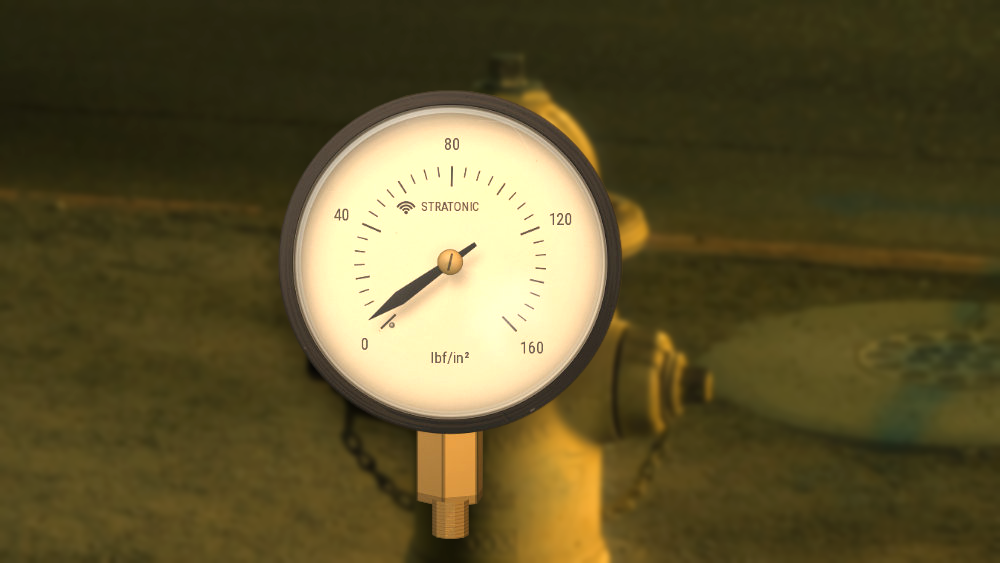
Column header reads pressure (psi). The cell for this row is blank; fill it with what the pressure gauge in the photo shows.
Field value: 5 psi
